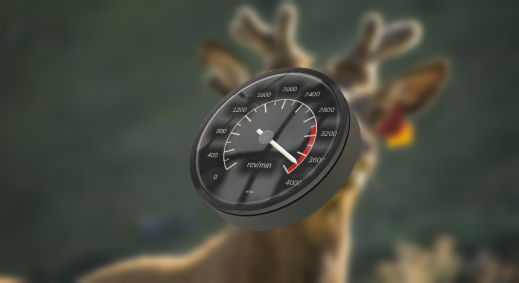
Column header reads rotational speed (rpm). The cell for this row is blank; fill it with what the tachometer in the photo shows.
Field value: 3800 rpm
